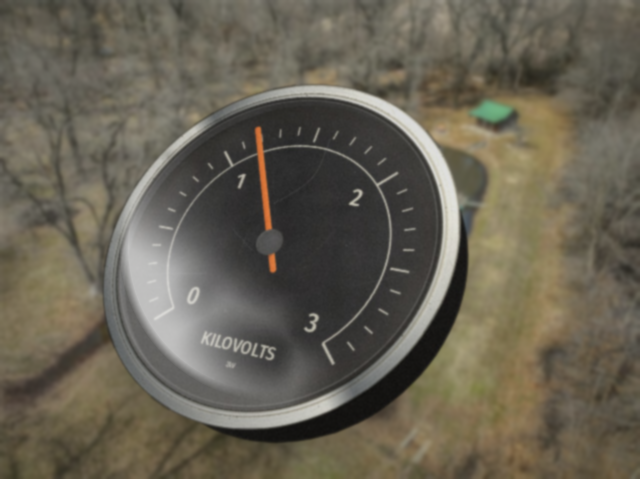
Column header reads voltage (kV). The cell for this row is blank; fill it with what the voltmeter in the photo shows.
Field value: 1.2 kV
